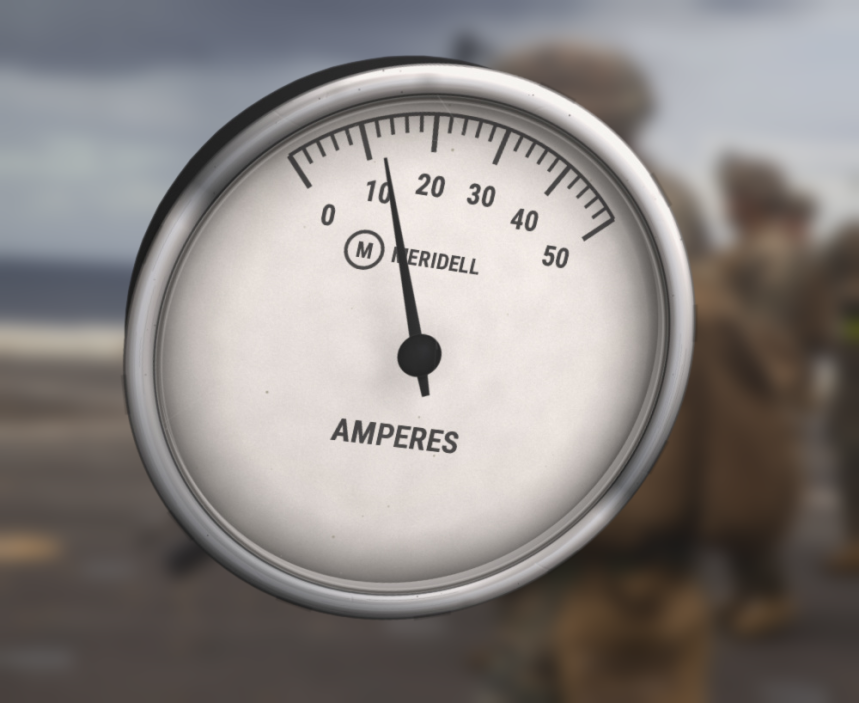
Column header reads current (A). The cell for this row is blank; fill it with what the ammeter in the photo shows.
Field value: 12 A
